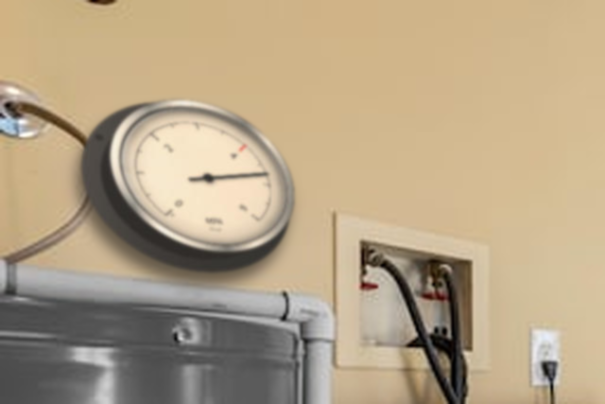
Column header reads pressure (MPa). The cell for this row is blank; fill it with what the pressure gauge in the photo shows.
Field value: 4.75 MPa
